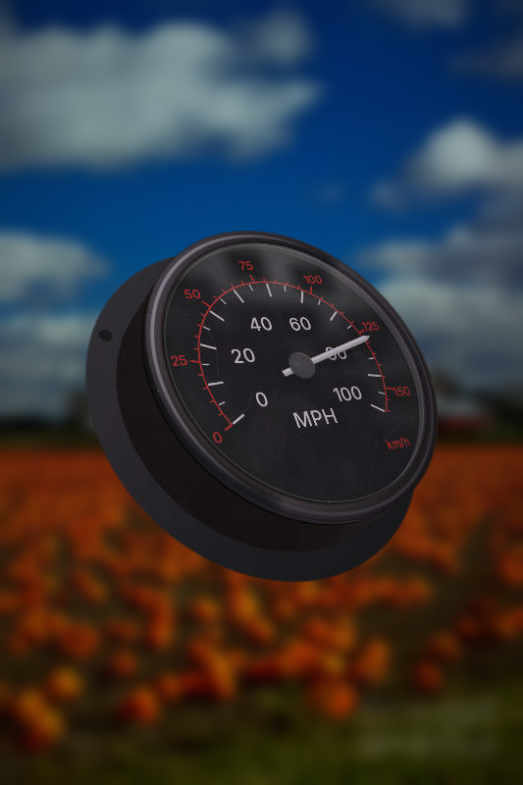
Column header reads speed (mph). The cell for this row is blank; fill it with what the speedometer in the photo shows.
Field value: 80 mph
